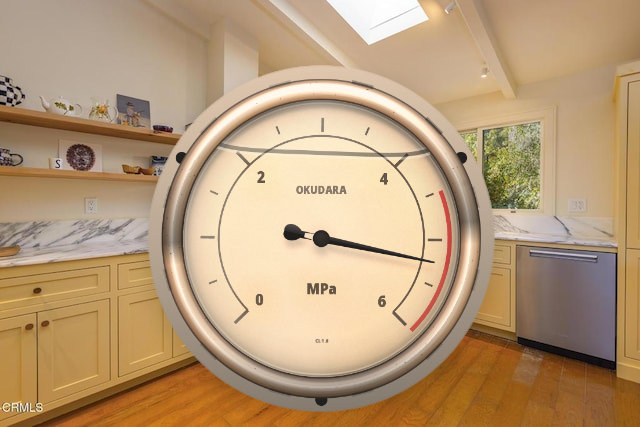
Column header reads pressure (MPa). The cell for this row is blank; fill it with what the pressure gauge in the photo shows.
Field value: 5.25 MPa
